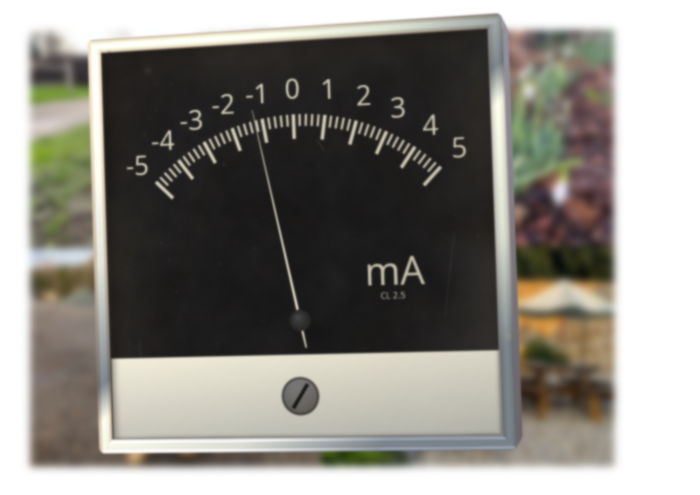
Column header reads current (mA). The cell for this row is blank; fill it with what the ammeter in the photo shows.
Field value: -1.2 mA
